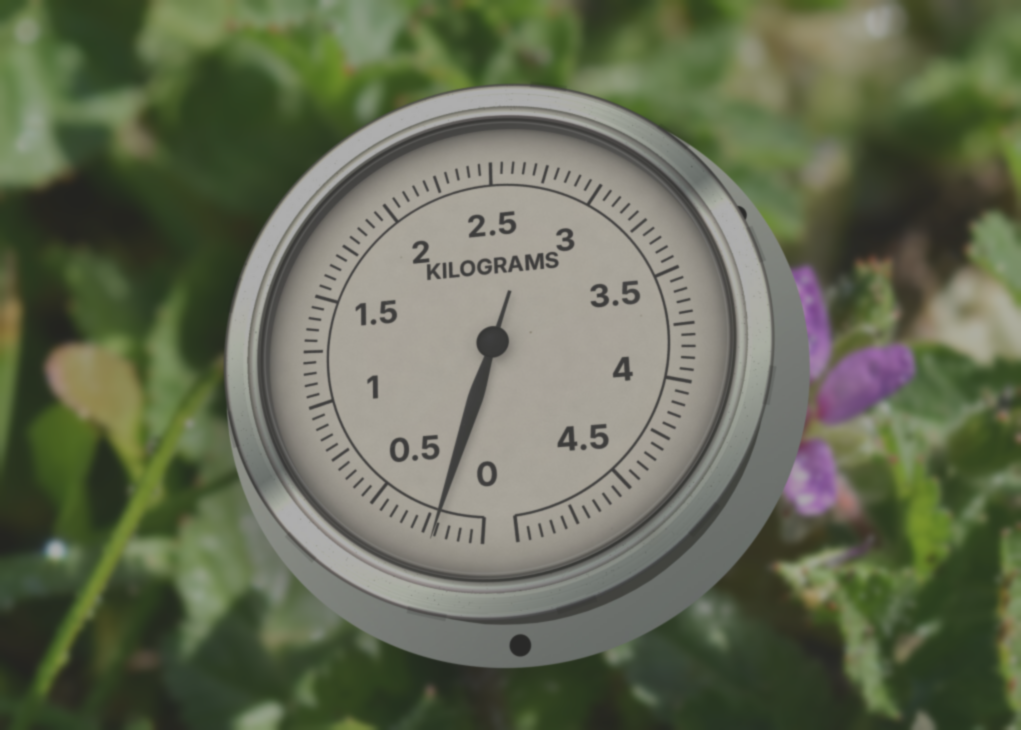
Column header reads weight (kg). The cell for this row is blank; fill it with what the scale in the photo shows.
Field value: 0.2 kg
